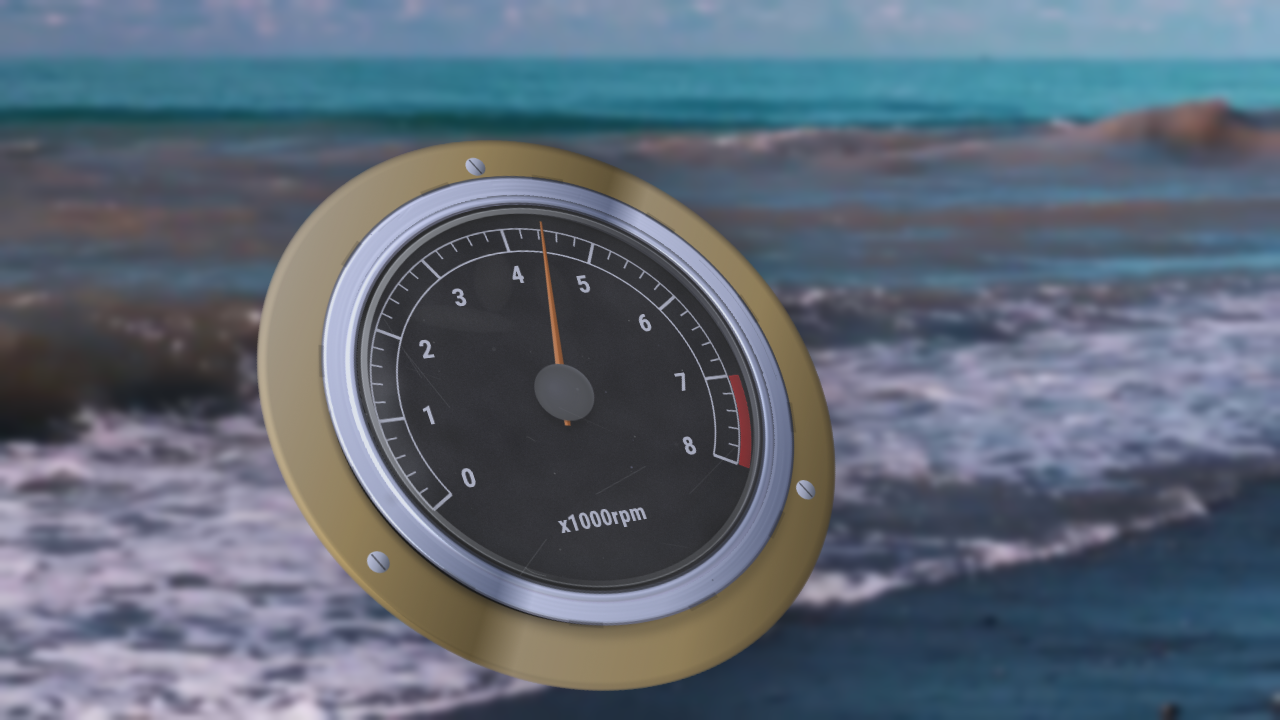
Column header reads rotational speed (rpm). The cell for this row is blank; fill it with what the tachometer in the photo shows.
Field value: 4400 rpm
